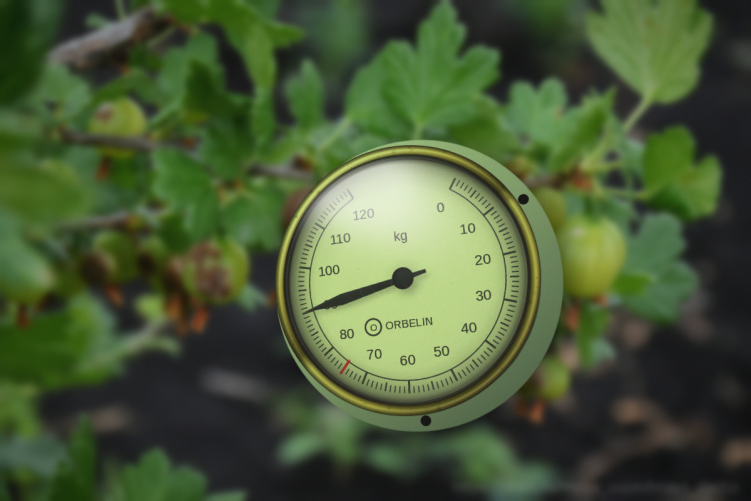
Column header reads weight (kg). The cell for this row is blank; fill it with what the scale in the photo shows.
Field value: 90 kg
